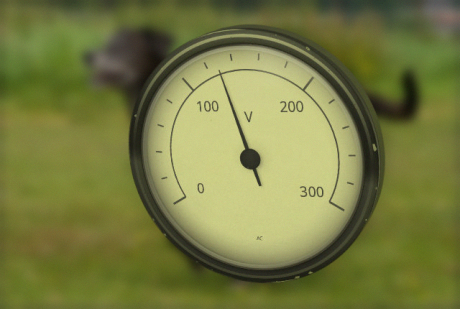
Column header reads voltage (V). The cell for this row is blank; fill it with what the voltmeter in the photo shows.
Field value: 130 V
